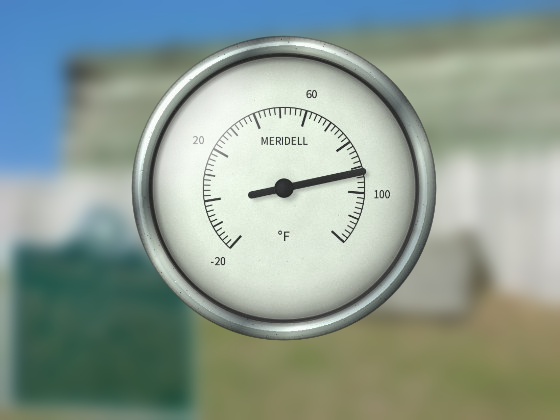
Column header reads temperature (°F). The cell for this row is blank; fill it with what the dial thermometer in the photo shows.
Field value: 92 °F
